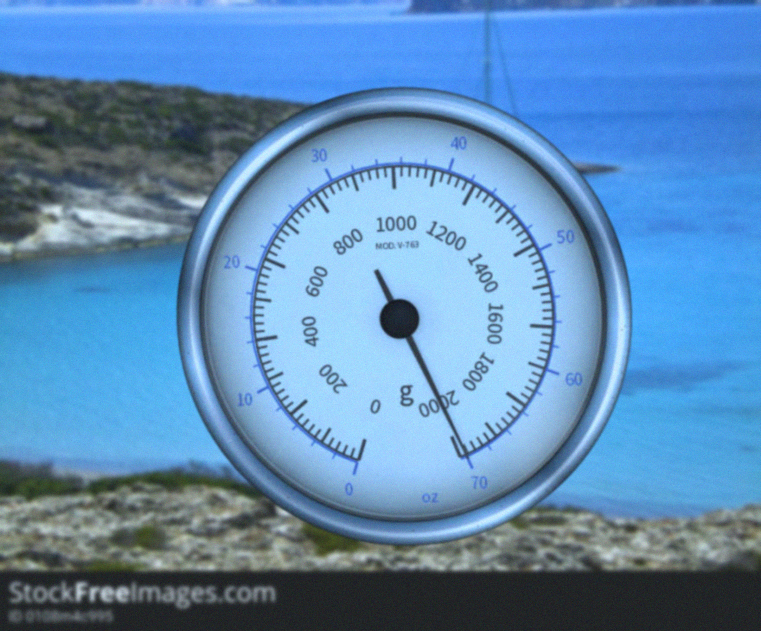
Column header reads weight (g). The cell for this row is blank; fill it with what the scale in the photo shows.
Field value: 1980 g
